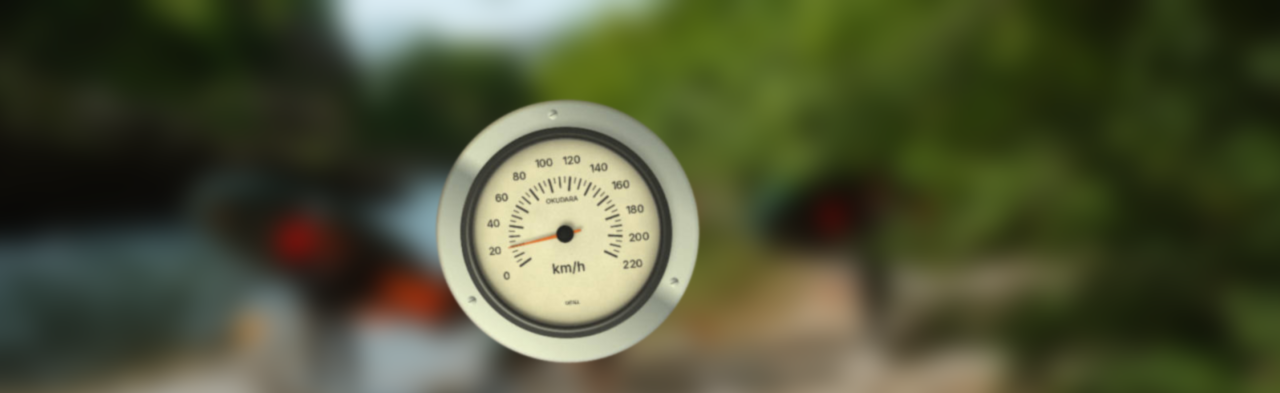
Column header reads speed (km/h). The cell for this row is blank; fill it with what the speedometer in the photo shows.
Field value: 20 km/h
